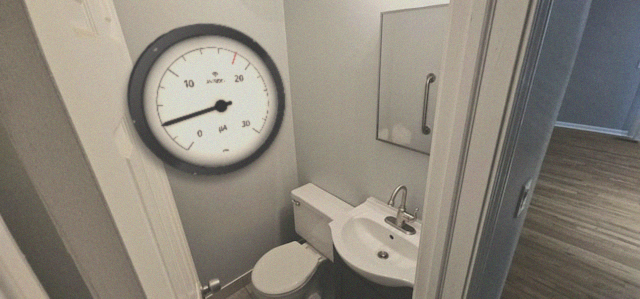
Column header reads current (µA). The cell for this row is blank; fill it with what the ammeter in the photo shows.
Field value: 4 µA
